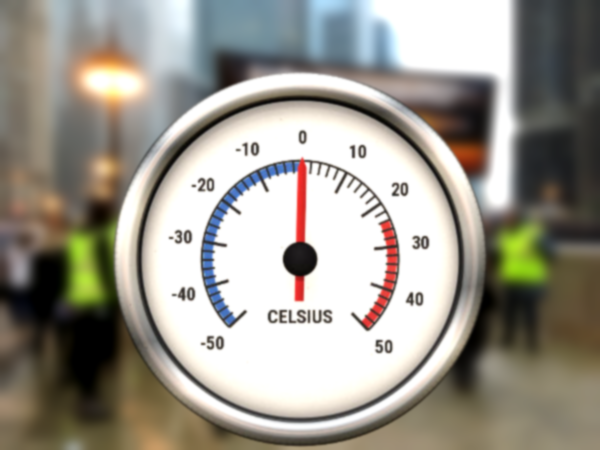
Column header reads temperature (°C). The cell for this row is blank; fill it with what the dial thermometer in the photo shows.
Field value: 0 °C
